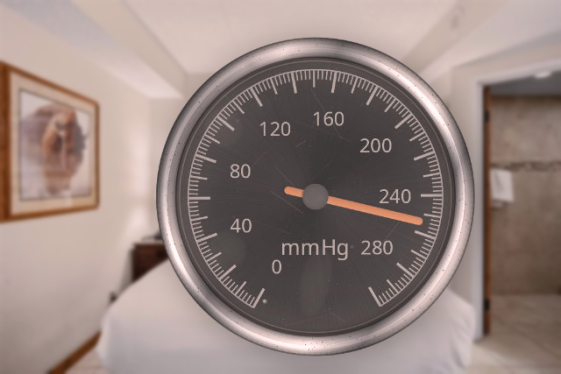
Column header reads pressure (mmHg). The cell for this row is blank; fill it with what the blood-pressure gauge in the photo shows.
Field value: 254 mmHg
